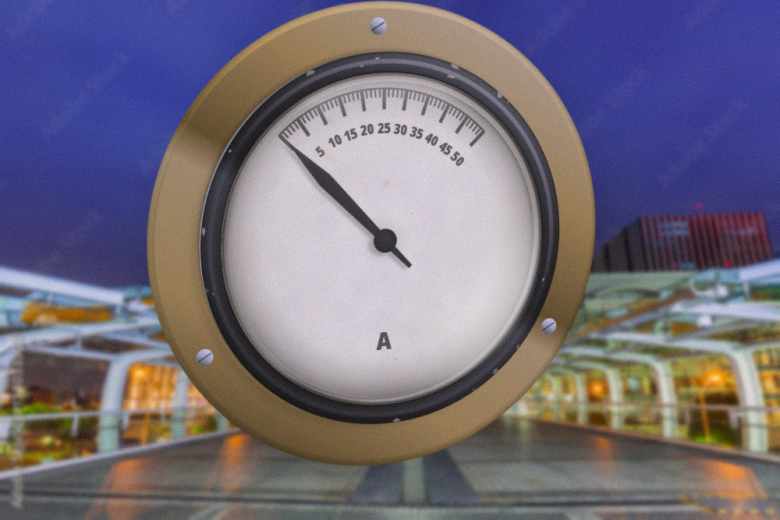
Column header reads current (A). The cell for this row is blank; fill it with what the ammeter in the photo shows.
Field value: 0 A
